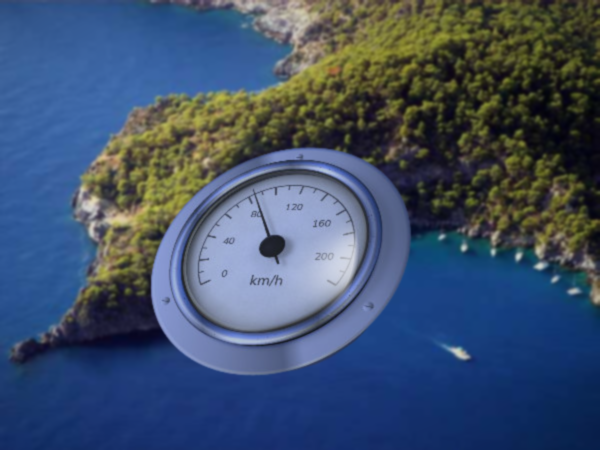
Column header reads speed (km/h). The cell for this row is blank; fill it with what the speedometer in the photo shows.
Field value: 85 km/h
